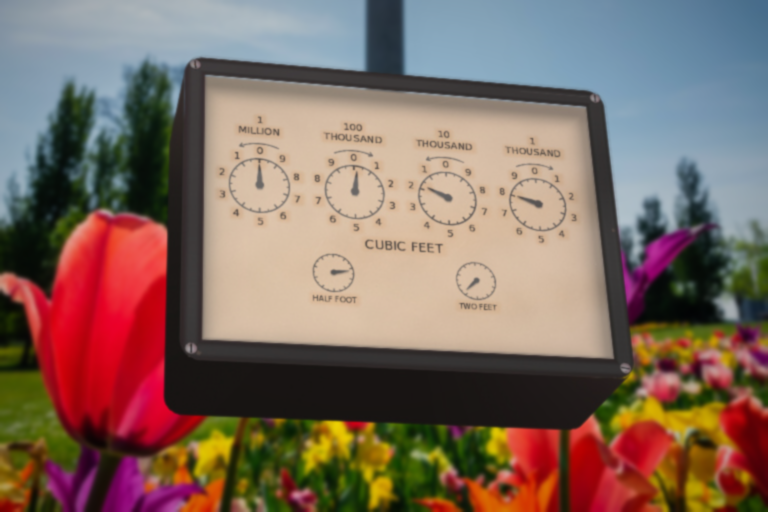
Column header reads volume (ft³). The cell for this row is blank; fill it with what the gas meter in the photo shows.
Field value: 1800 ft³
